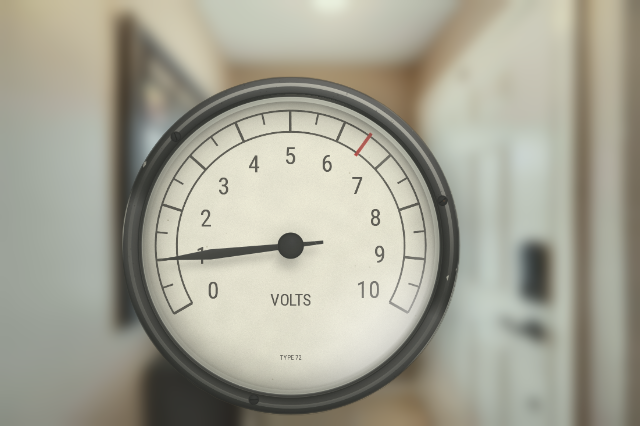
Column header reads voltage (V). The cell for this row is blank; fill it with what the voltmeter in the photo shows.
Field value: 1 V
